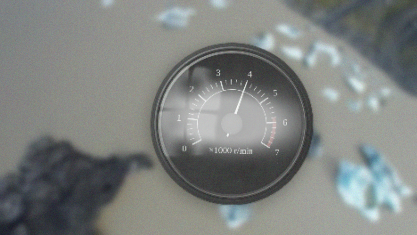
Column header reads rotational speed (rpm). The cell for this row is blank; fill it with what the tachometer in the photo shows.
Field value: 4000 rpm
